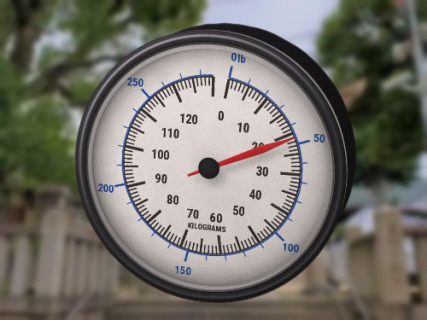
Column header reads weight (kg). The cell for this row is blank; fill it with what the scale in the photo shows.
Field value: 21 kg
